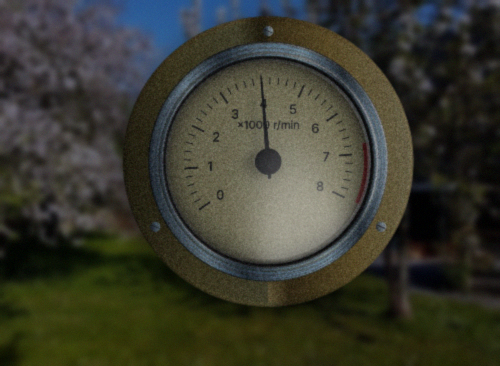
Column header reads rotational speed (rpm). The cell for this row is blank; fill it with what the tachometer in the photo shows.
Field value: 4000 rpm
